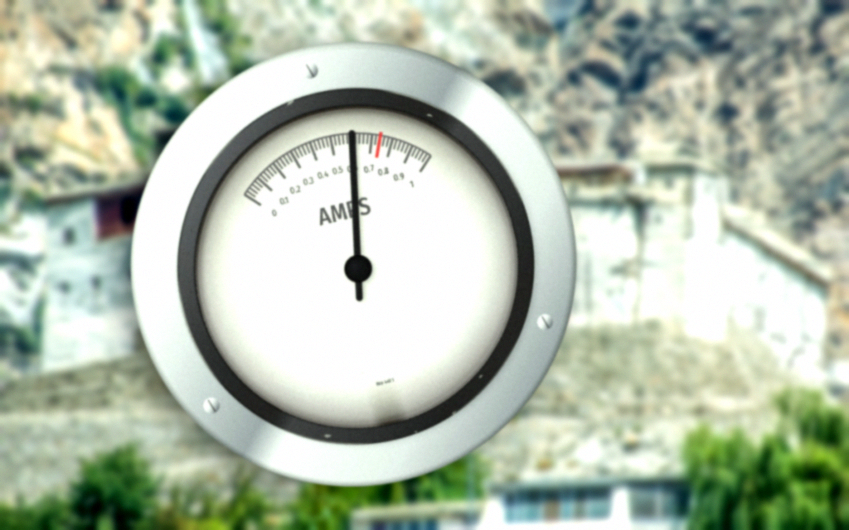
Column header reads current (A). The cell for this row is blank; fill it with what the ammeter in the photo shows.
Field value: 0.6 A
